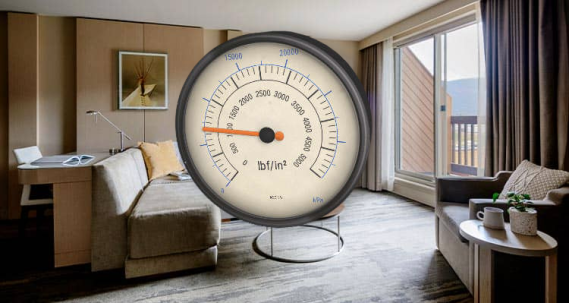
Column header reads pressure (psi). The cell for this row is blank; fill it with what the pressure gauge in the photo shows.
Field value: 1000 psi
